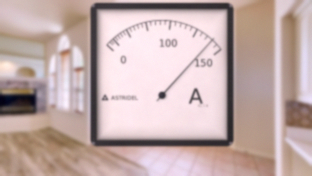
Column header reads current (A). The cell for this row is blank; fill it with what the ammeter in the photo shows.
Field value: 140 A
